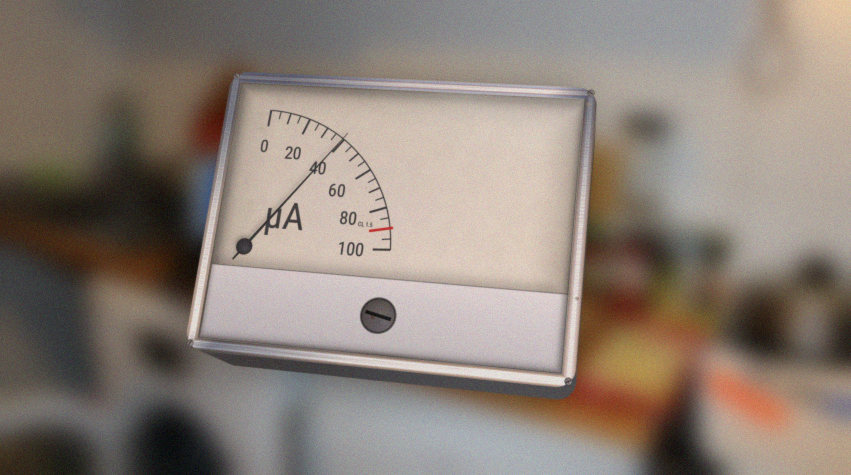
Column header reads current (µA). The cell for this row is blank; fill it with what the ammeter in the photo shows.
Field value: 40 µA
